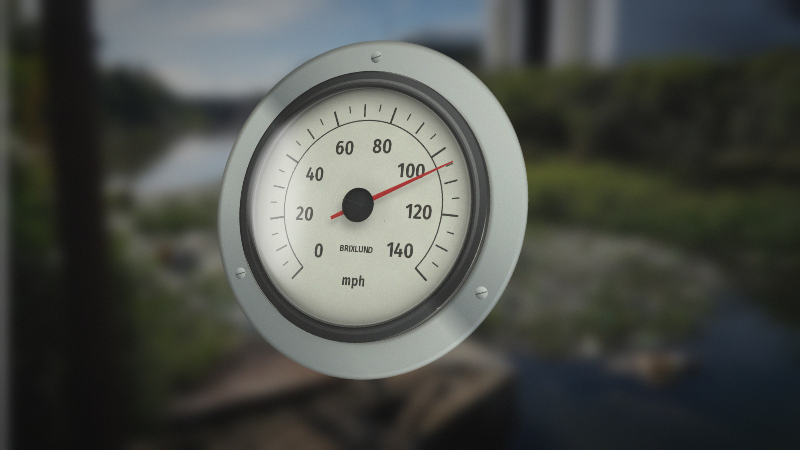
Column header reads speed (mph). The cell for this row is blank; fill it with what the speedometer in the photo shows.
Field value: 105 mph
